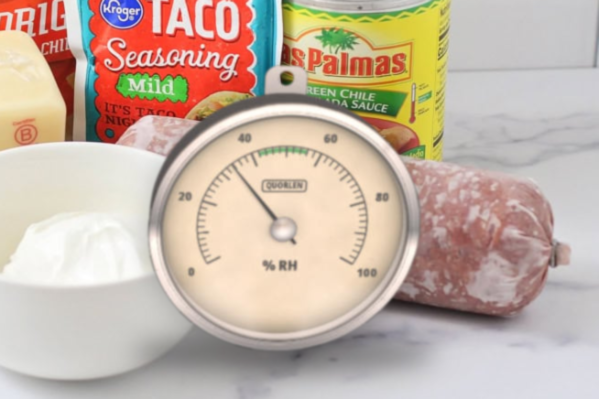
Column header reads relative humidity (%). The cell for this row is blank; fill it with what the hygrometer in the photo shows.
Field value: 34 %
